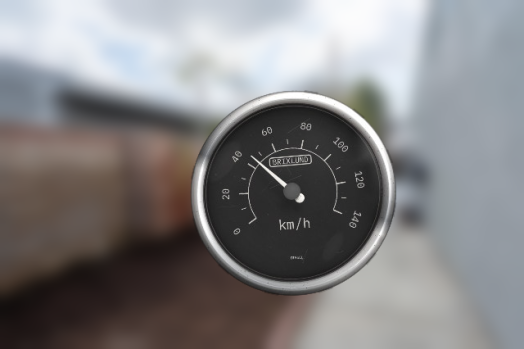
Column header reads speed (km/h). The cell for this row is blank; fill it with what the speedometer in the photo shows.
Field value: 45 km/h
